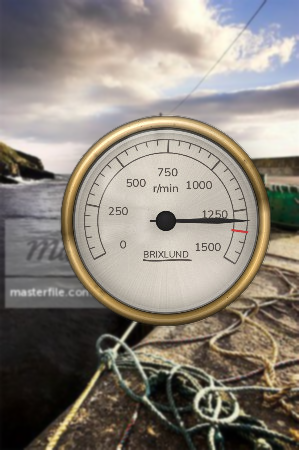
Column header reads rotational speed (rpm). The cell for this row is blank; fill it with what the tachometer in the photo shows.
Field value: 1300 rpm
